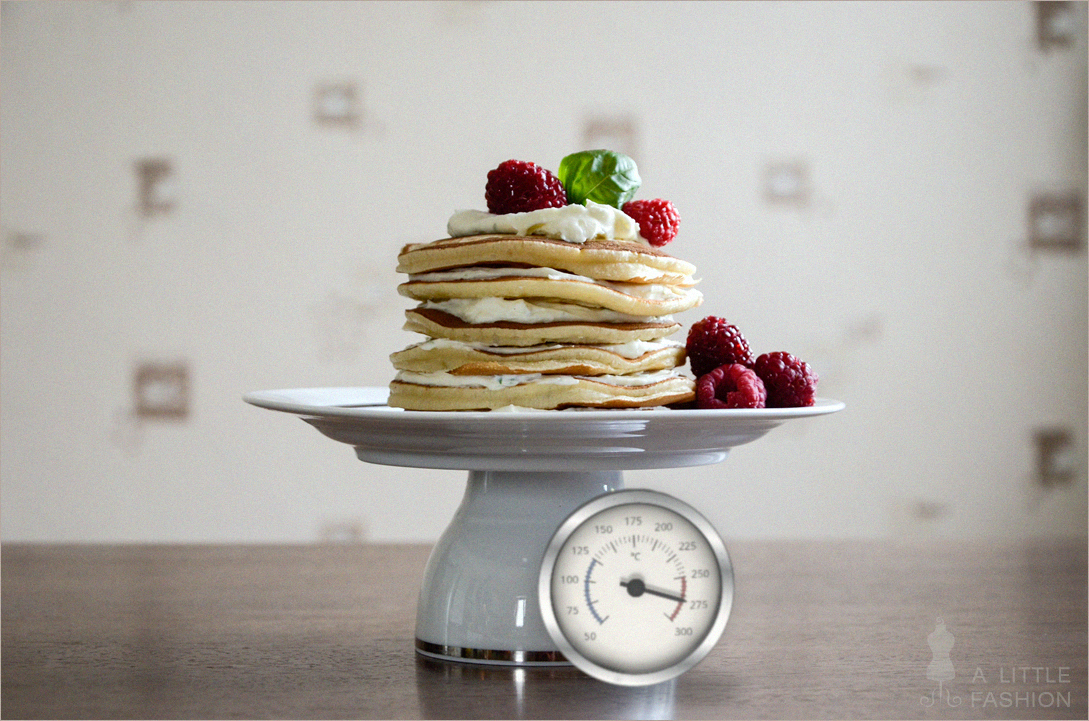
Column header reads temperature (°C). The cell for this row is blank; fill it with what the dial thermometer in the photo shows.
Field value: 275 °C
